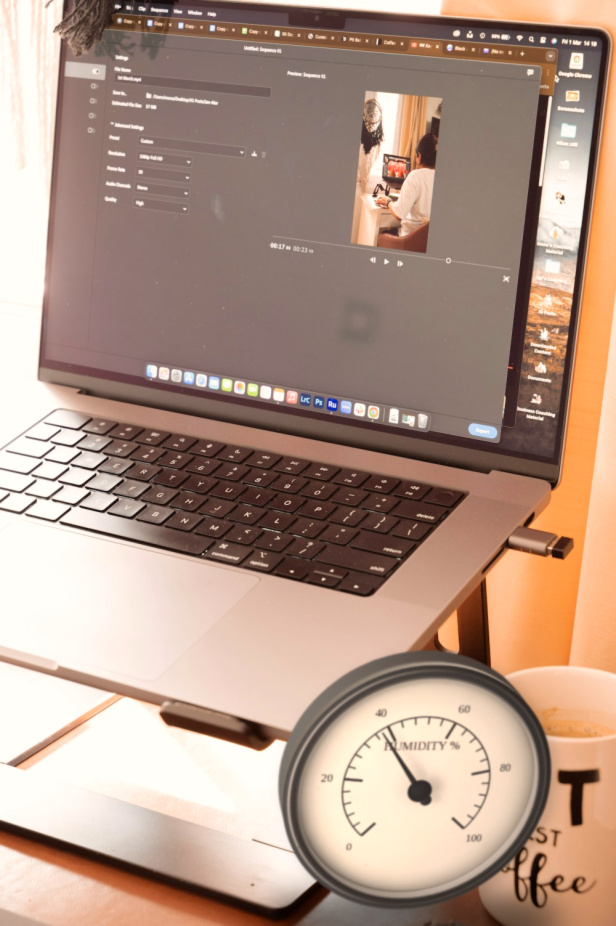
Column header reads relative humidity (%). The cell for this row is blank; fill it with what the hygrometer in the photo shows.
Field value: 38 %
